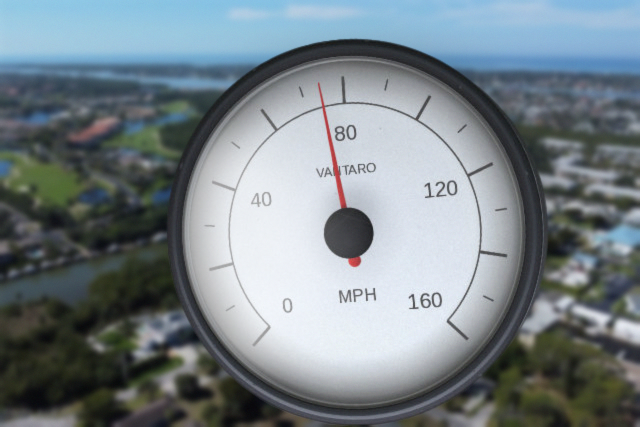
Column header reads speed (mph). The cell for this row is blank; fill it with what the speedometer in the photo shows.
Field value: 75 mph
